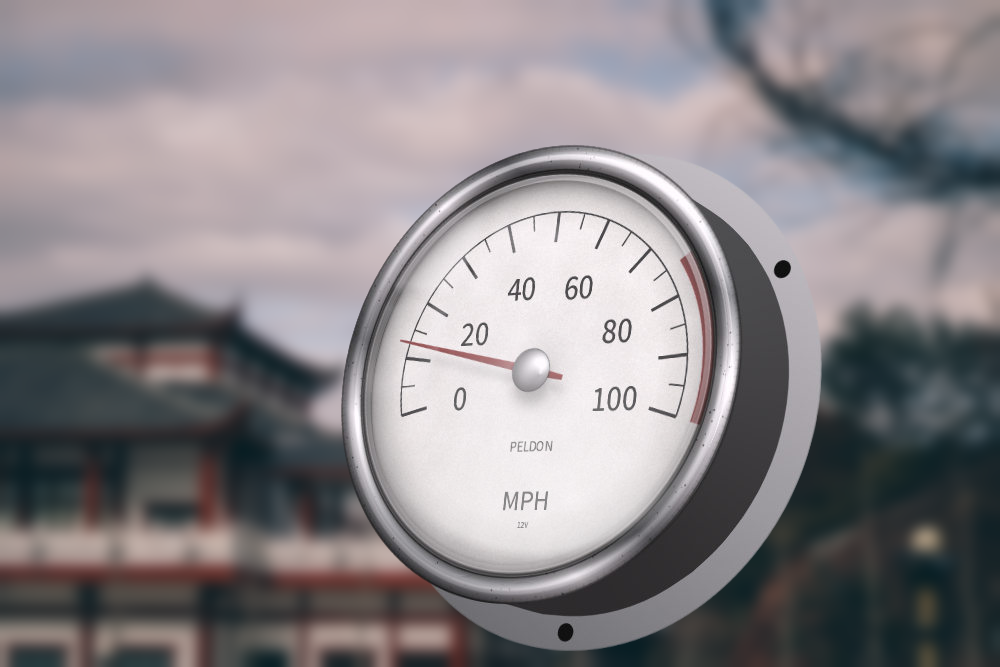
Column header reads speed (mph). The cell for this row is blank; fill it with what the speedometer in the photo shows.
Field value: 12.5 mph
